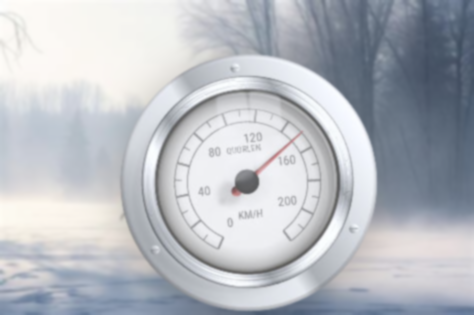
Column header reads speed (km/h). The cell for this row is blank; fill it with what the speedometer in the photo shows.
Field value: 150 km/h
